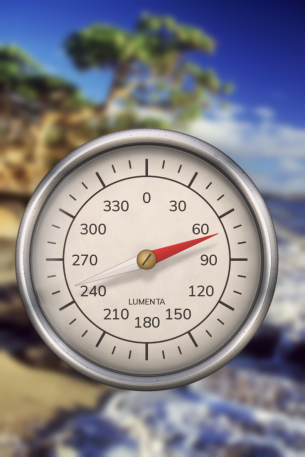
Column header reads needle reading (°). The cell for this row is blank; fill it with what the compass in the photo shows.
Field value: 70 °
